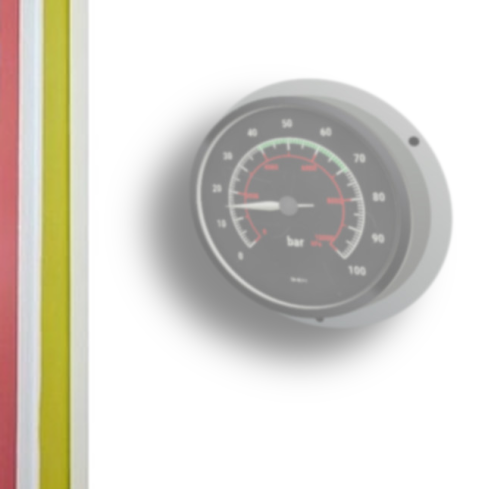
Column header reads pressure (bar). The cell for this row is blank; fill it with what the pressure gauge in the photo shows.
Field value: 15 bar
